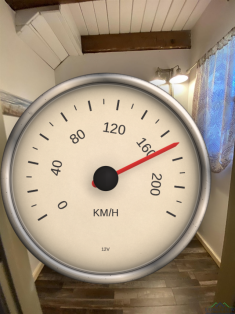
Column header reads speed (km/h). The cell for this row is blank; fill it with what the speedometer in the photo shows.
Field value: 170 km/h
